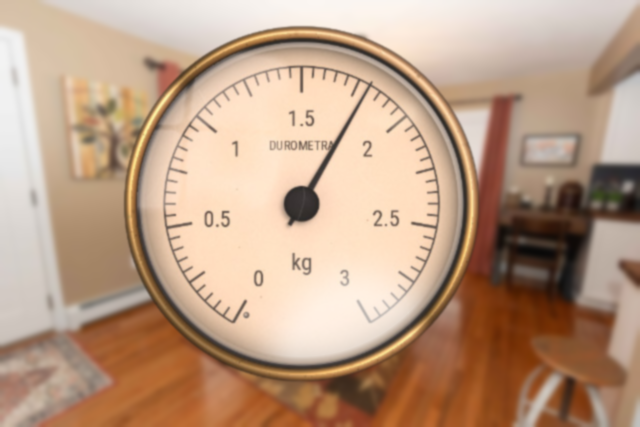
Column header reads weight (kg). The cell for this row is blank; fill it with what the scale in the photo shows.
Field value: 1.8 kg
